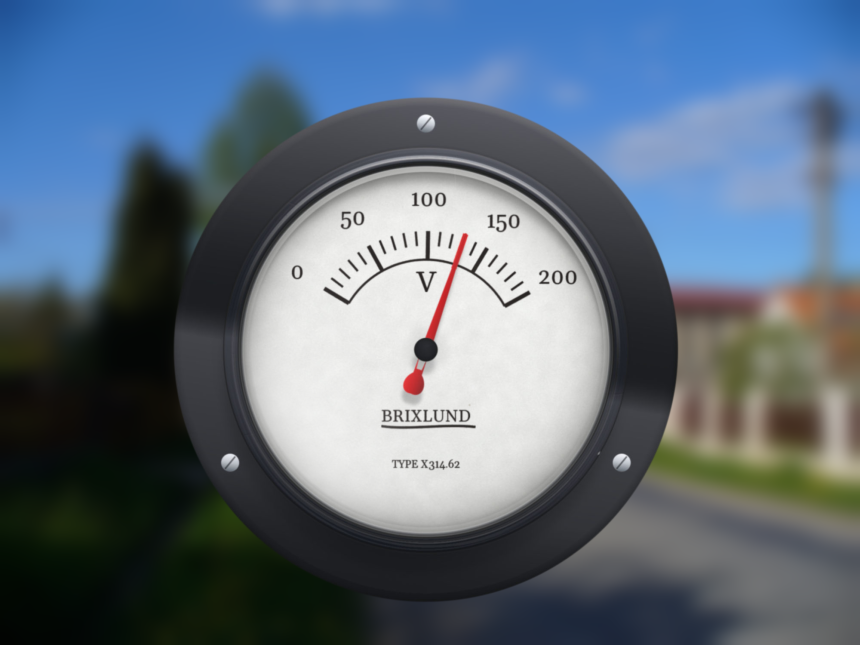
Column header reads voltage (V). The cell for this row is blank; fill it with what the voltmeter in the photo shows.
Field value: 130 V
